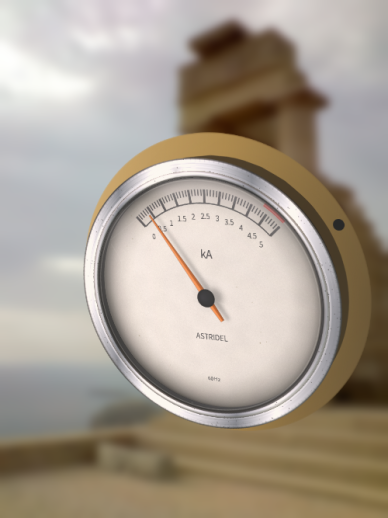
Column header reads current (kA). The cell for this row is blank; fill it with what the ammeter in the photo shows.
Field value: 0.5 kA
